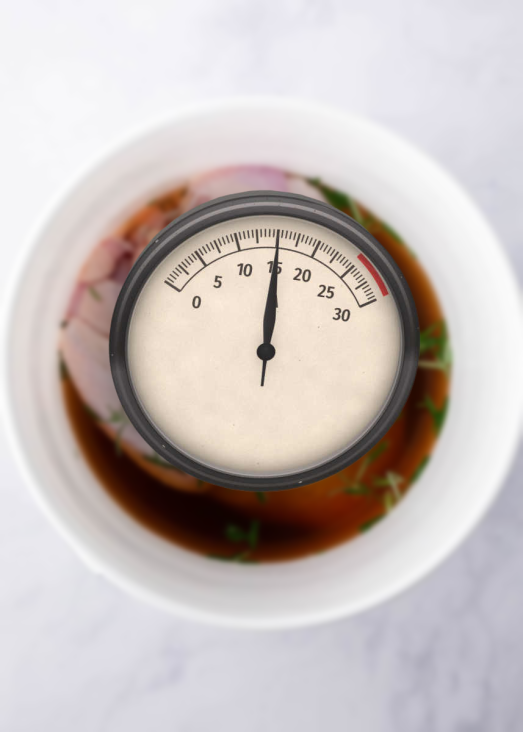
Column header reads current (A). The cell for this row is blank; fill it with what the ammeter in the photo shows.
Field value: 15 A
